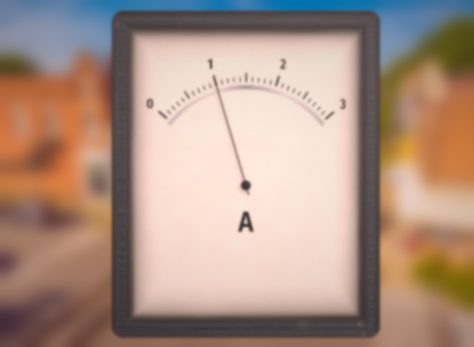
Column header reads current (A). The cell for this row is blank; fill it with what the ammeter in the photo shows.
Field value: 1 A
